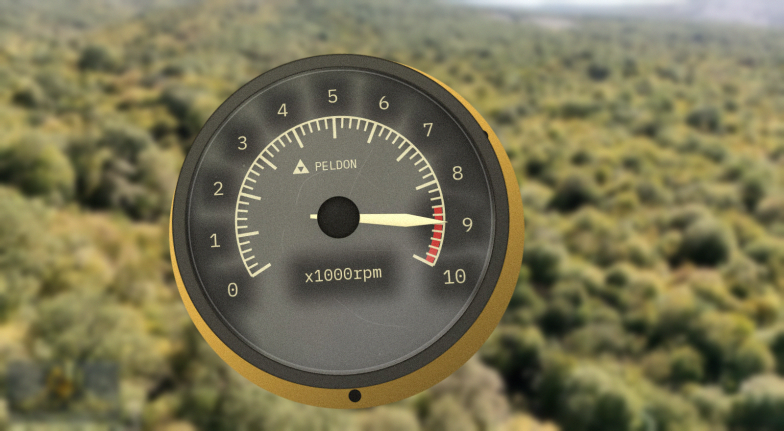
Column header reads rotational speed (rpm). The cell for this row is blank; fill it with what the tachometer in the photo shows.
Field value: 9000 rpm
